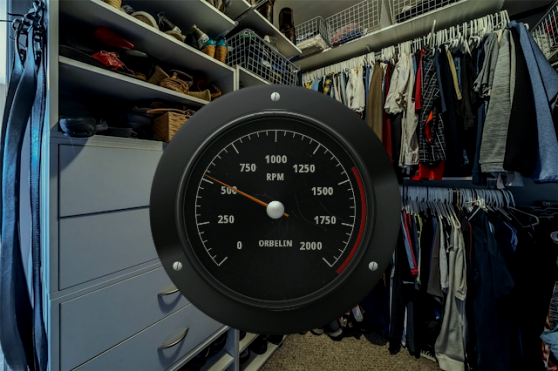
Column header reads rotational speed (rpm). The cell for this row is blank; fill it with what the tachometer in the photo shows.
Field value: 525 rpm
